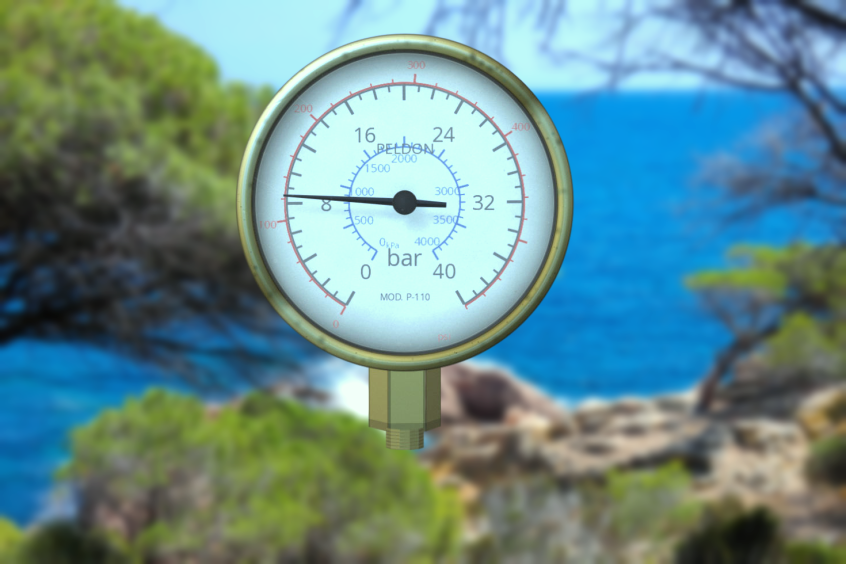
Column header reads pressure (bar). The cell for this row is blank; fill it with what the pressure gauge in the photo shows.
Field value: 8.5 bar
